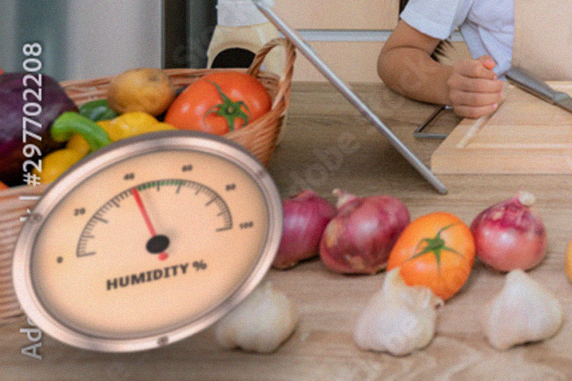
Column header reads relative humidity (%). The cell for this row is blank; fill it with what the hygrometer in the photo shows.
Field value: 40 %
